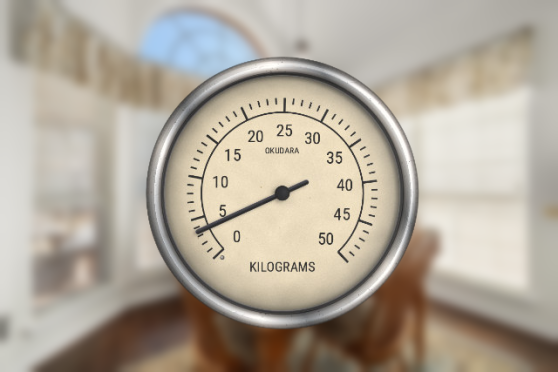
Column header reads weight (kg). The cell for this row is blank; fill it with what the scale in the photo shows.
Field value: 3.5 kg
